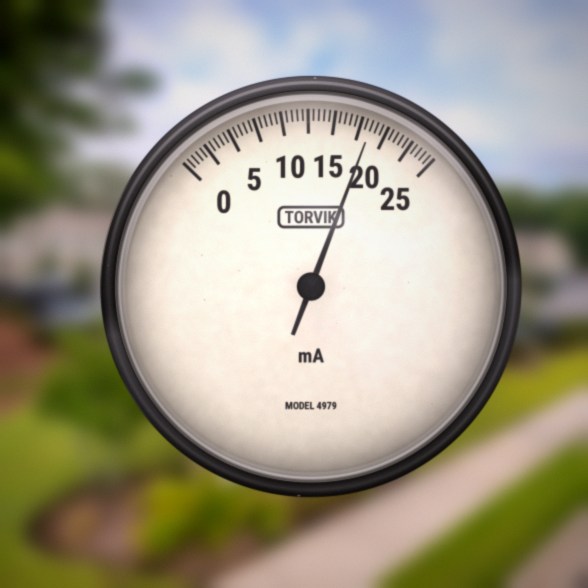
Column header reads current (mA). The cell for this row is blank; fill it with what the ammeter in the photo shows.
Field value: 18.5 mA
